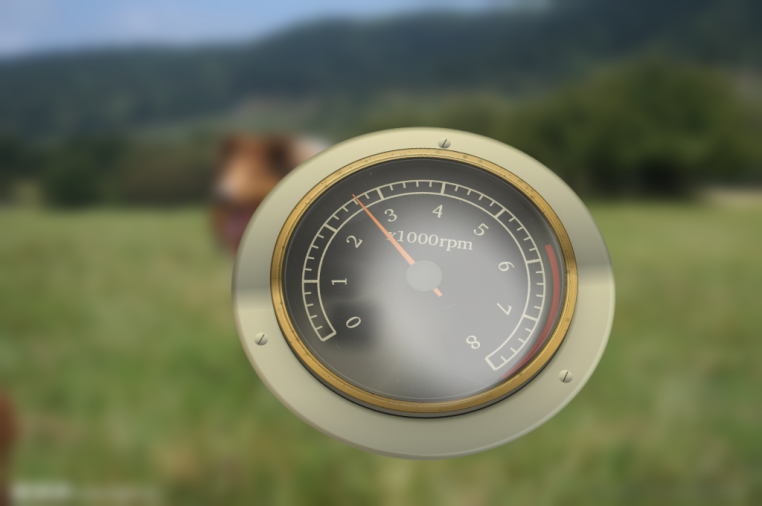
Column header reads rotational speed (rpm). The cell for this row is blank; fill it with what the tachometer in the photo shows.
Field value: 2600 rpm
